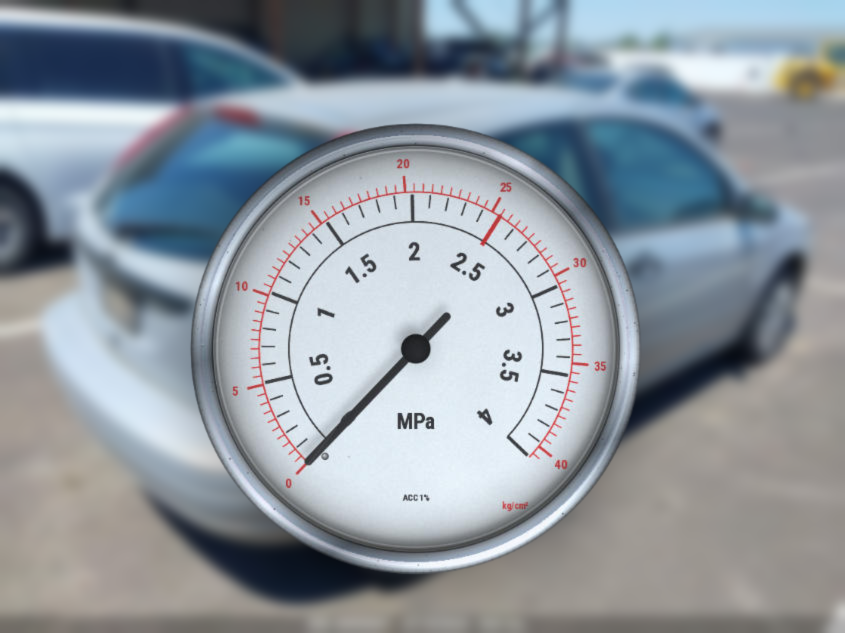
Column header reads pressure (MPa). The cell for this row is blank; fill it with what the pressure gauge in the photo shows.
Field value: 0 MPa
